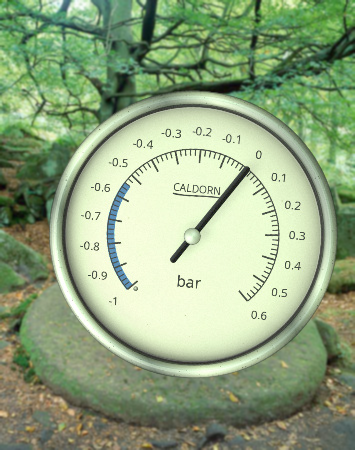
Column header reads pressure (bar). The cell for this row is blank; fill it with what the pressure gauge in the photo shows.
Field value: 0 bar
